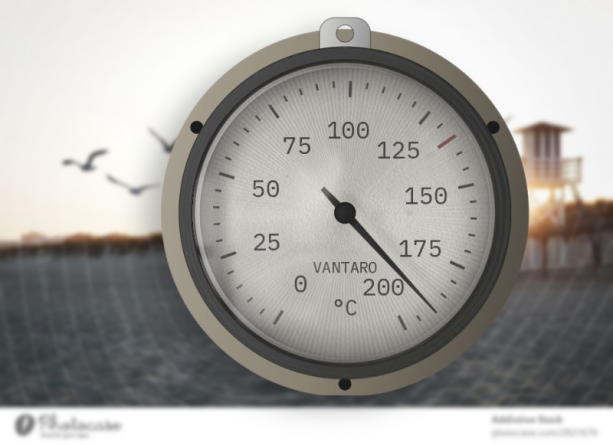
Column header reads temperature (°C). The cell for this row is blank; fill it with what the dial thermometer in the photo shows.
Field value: 190 °C
